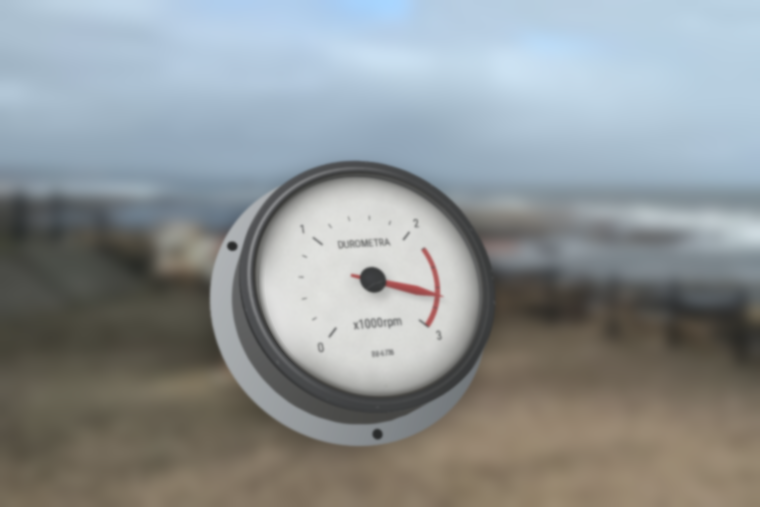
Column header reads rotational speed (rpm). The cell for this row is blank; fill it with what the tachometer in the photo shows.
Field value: 2700 rpm
